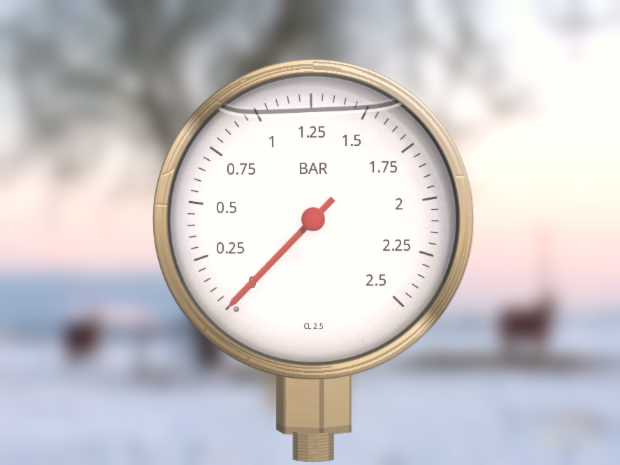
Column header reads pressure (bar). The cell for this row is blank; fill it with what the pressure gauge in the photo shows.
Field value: 0 bar
